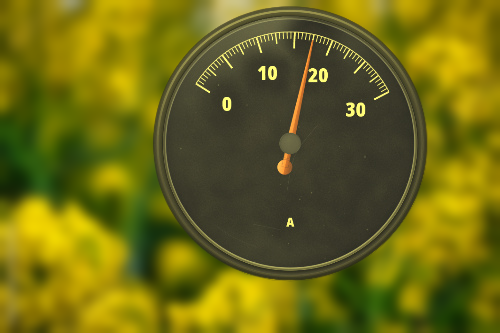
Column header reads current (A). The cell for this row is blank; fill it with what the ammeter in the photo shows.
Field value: 17.5 A
